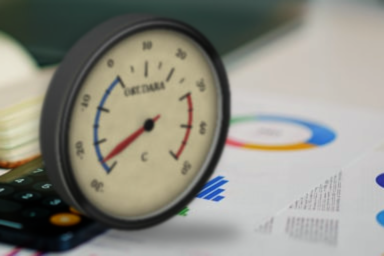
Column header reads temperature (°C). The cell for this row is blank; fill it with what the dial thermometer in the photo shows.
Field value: -25 °C
